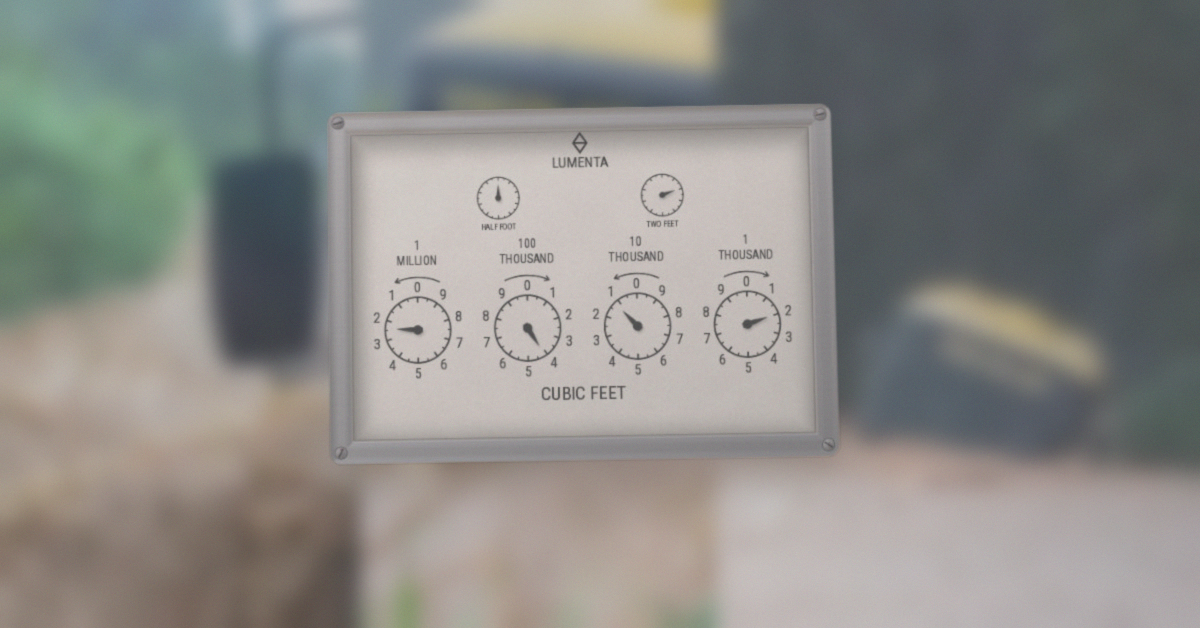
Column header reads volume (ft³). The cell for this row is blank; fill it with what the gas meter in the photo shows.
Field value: 241200 ft³
